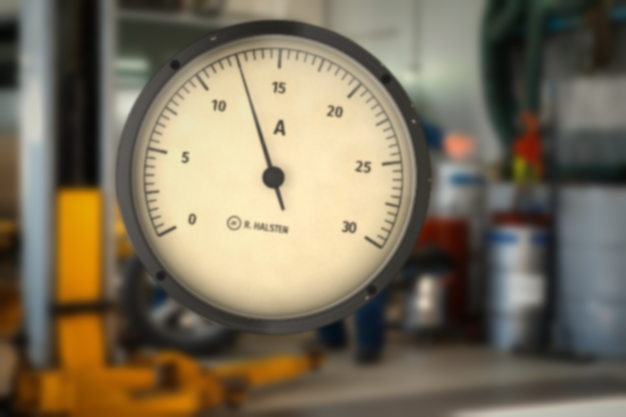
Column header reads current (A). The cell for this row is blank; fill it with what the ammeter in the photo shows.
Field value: 12.5 A
